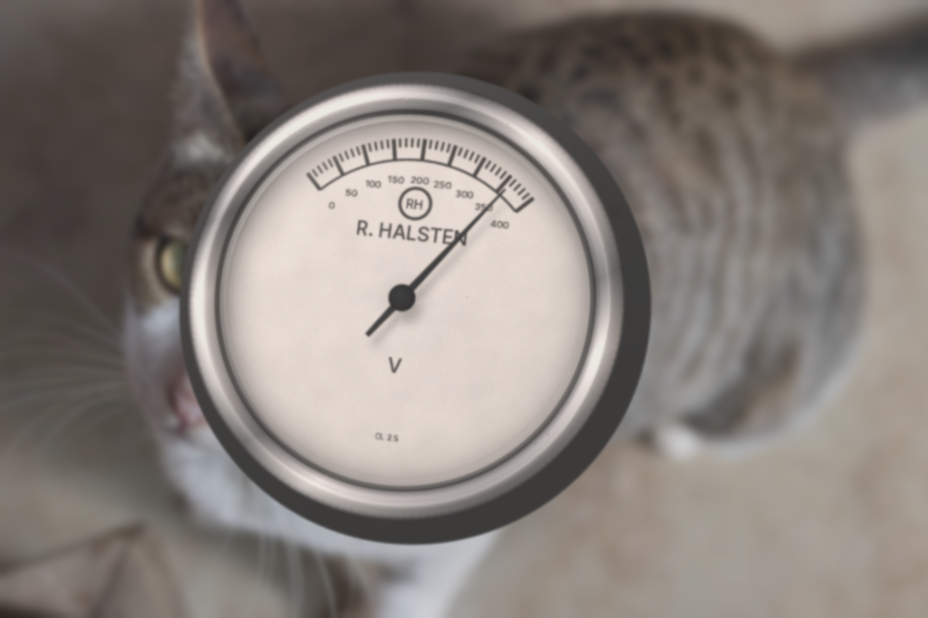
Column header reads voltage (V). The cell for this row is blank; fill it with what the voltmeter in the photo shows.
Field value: 360 V
